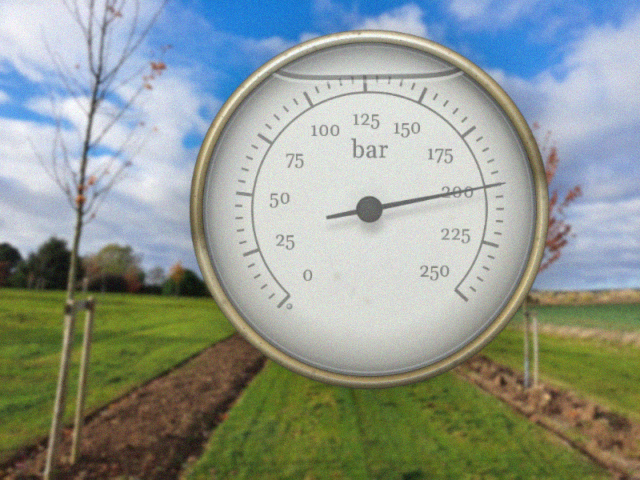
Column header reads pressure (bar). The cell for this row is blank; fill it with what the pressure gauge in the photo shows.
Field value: 200 bar
